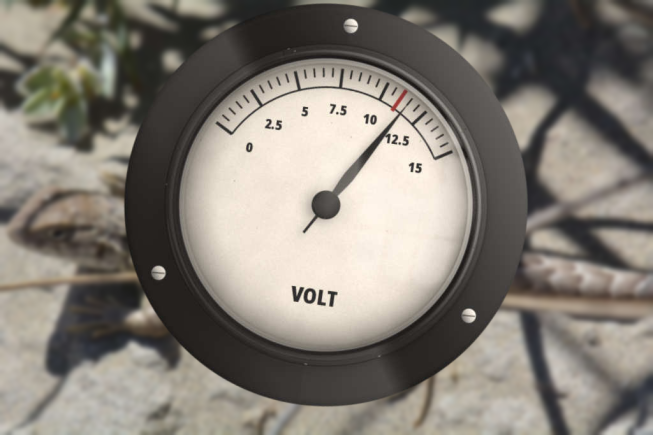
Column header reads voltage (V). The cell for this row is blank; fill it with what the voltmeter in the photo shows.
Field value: 11.5 V
